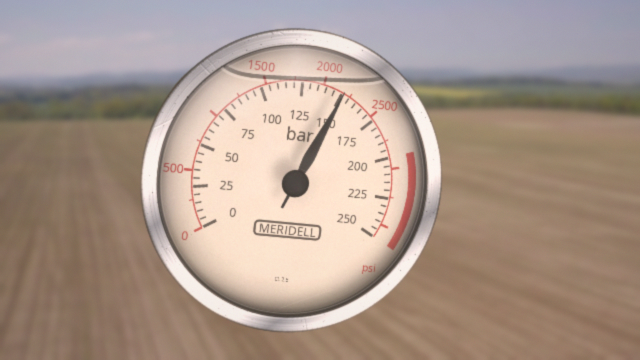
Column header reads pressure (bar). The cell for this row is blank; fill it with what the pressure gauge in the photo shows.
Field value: 150 bar
